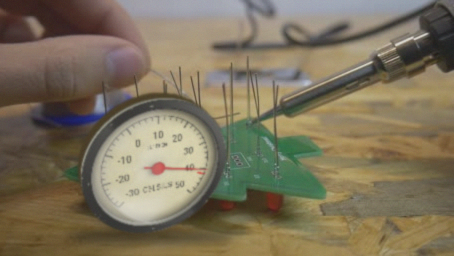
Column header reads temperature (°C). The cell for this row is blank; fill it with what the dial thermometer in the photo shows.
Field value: 40 °C
